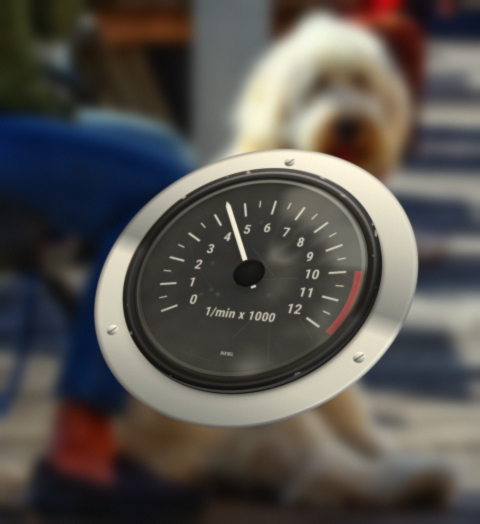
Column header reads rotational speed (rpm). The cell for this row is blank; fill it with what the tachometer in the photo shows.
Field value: 4500 rpm
